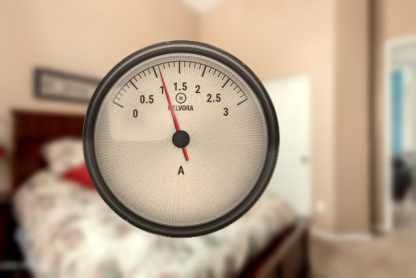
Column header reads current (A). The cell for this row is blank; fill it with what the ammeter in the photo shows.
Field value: 1.1 A
